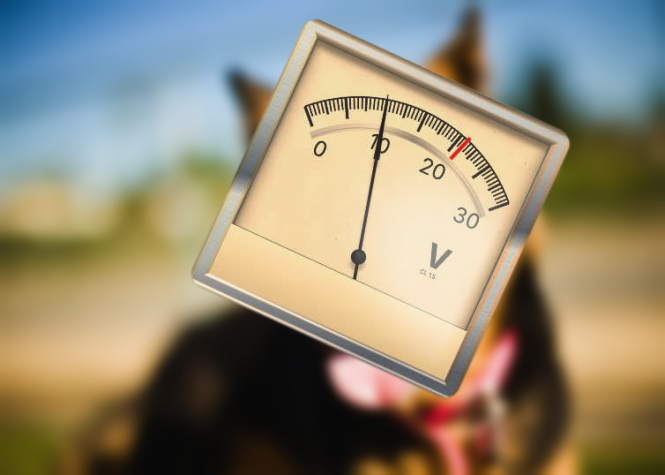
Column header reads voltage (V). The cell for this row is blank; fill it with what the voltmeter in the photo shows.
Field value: 10 V
